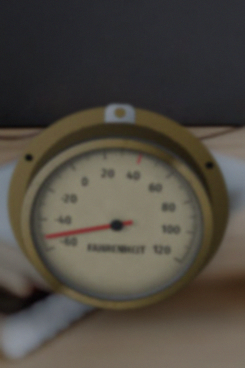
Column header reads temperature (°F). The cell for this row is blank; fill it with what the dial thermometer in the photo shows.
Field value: -50 °F
